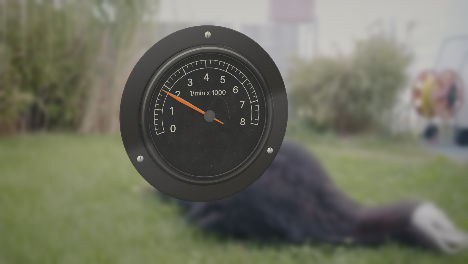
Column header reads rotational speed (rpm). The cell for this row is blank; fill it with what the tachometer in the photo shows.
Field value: 1800 rpm
